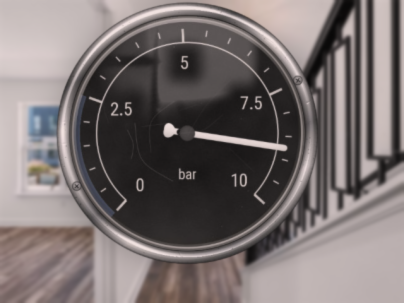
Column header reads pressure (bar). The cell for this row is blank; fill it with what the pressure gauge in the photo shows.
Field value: 8.75 bar
